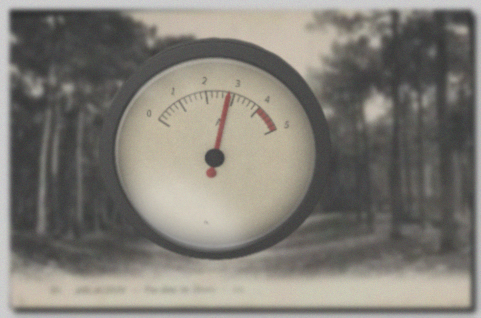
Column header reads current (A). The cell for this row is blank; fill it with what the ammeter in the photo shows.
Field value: 2.8 A
